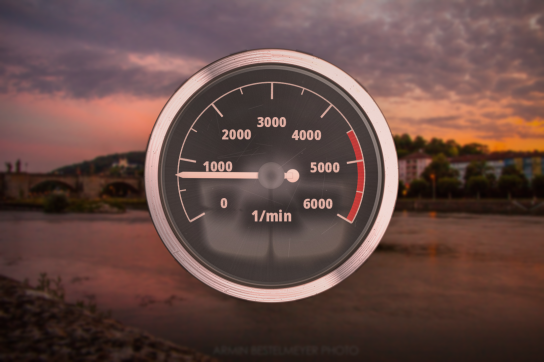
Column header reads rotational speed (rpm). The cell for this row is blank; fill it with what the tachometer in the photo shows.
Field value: 750 rpm
